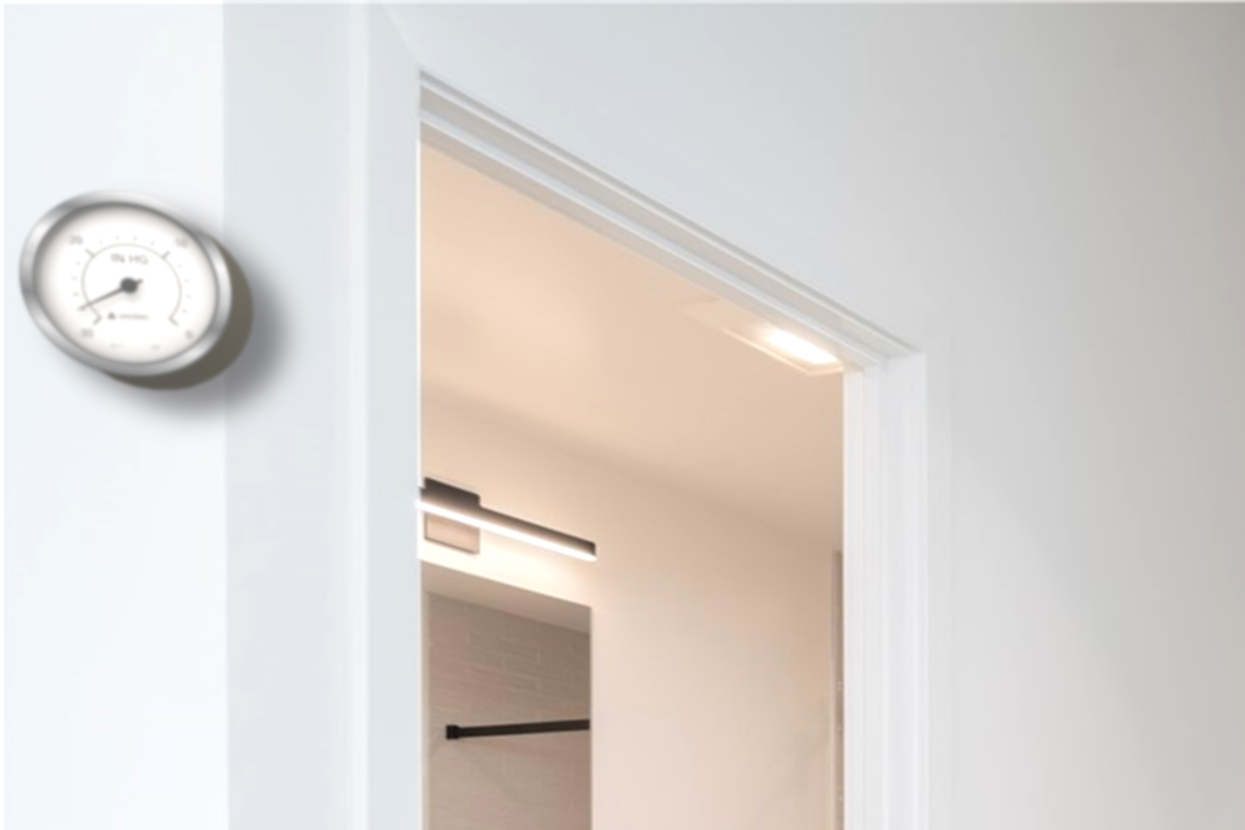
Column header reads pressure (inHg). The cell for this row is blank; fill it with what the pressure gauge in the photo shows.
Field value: -28 inHg
